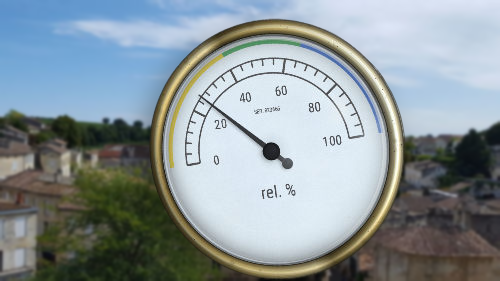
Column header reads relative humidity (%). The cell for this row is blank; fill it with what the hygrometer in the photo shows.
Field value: 26 %
